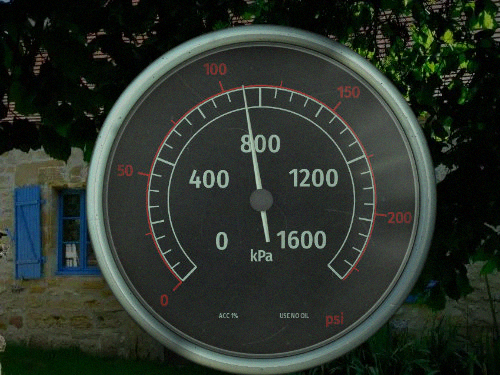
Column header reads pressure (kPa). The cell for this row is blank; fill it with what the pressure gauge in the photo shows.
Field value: 750 kPa
